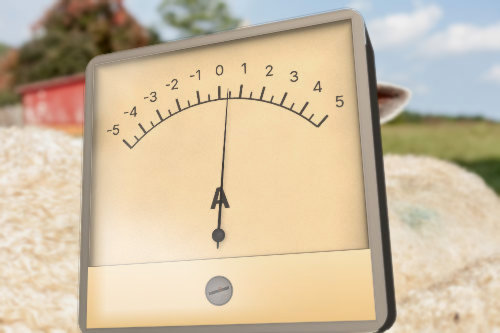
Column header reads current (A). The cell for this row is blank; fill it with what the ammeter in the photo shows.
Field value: 0.5 A
